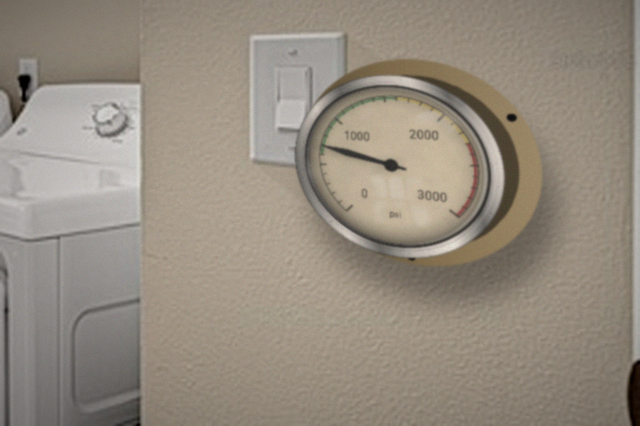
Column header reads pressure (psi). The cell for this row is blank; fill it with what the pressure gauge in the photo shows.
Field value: 700 psi
